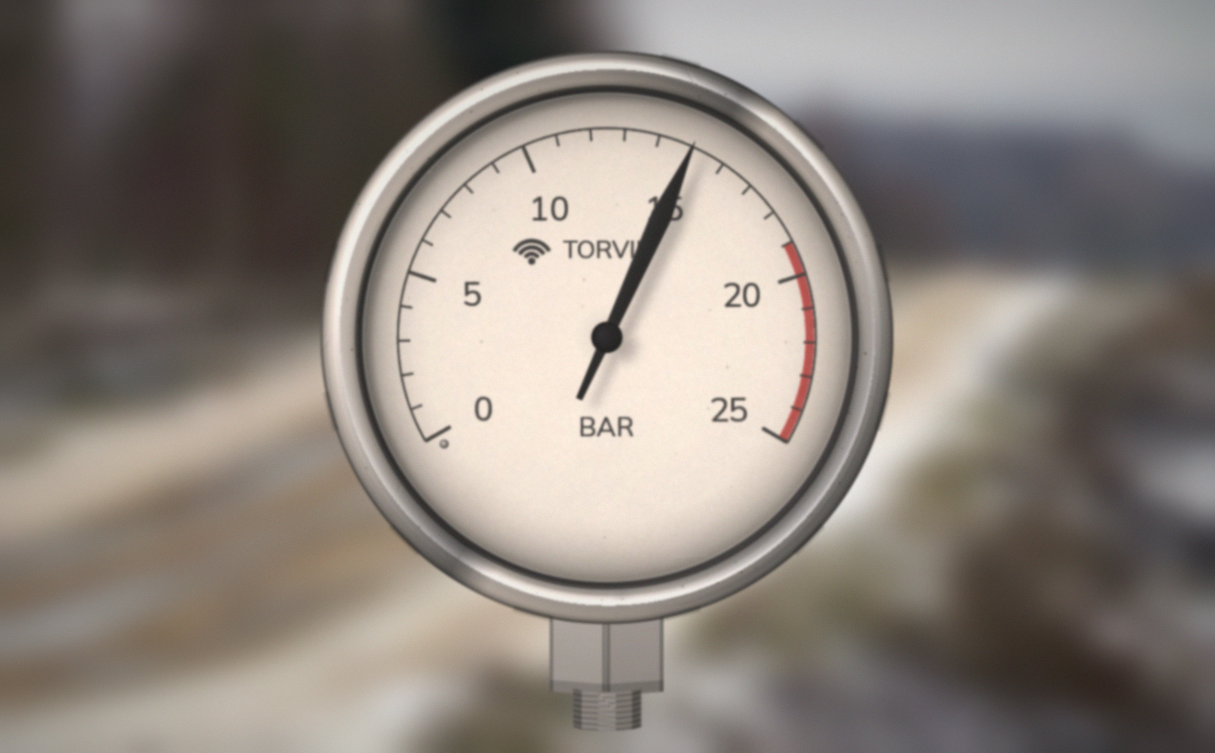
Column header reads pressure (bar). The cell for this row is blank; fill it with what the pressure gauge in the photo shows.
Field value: 15 bar
